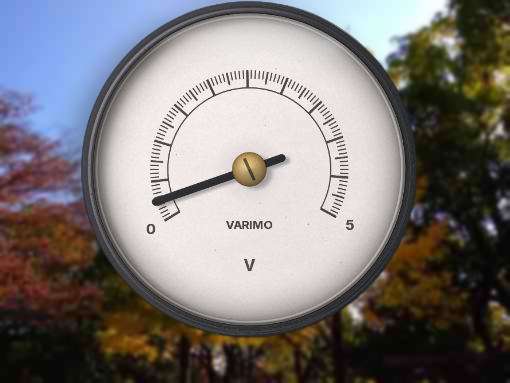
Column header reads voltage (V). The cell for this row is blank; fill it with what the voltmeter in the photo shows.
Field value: 0.25 V
